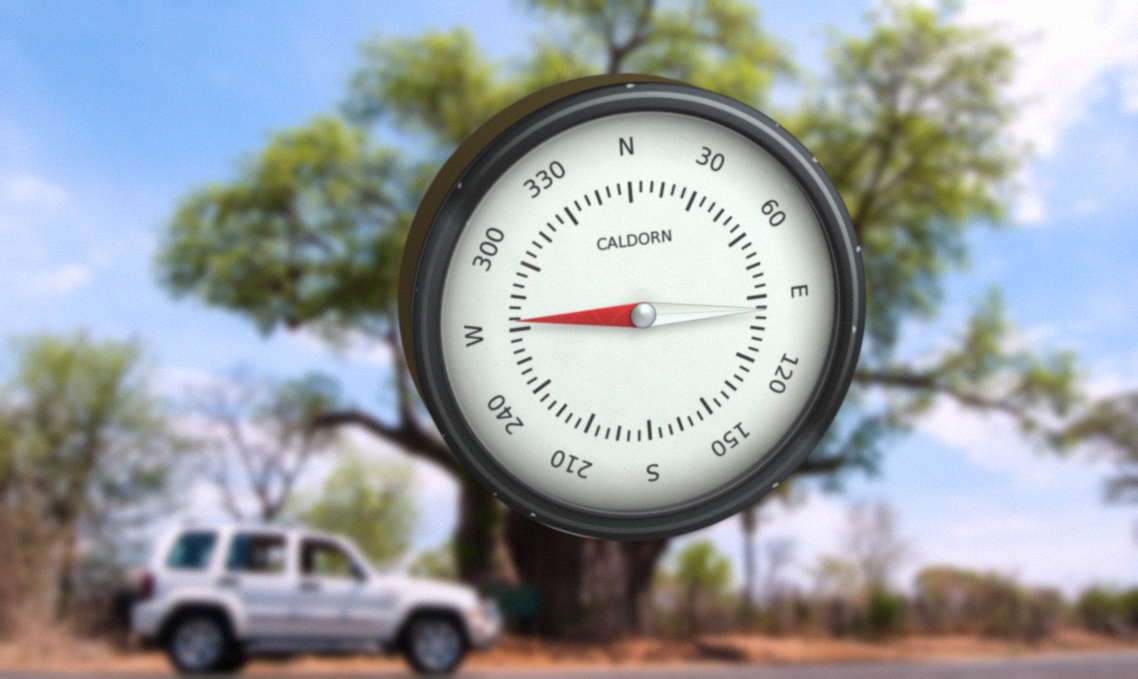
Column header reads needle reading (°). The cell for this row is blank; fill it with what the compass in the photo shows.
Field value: 275 °
